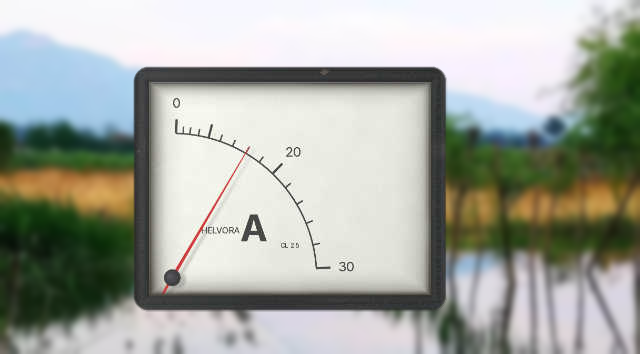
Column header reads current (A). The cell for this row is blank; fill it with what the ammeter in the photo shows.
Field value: 16 A
